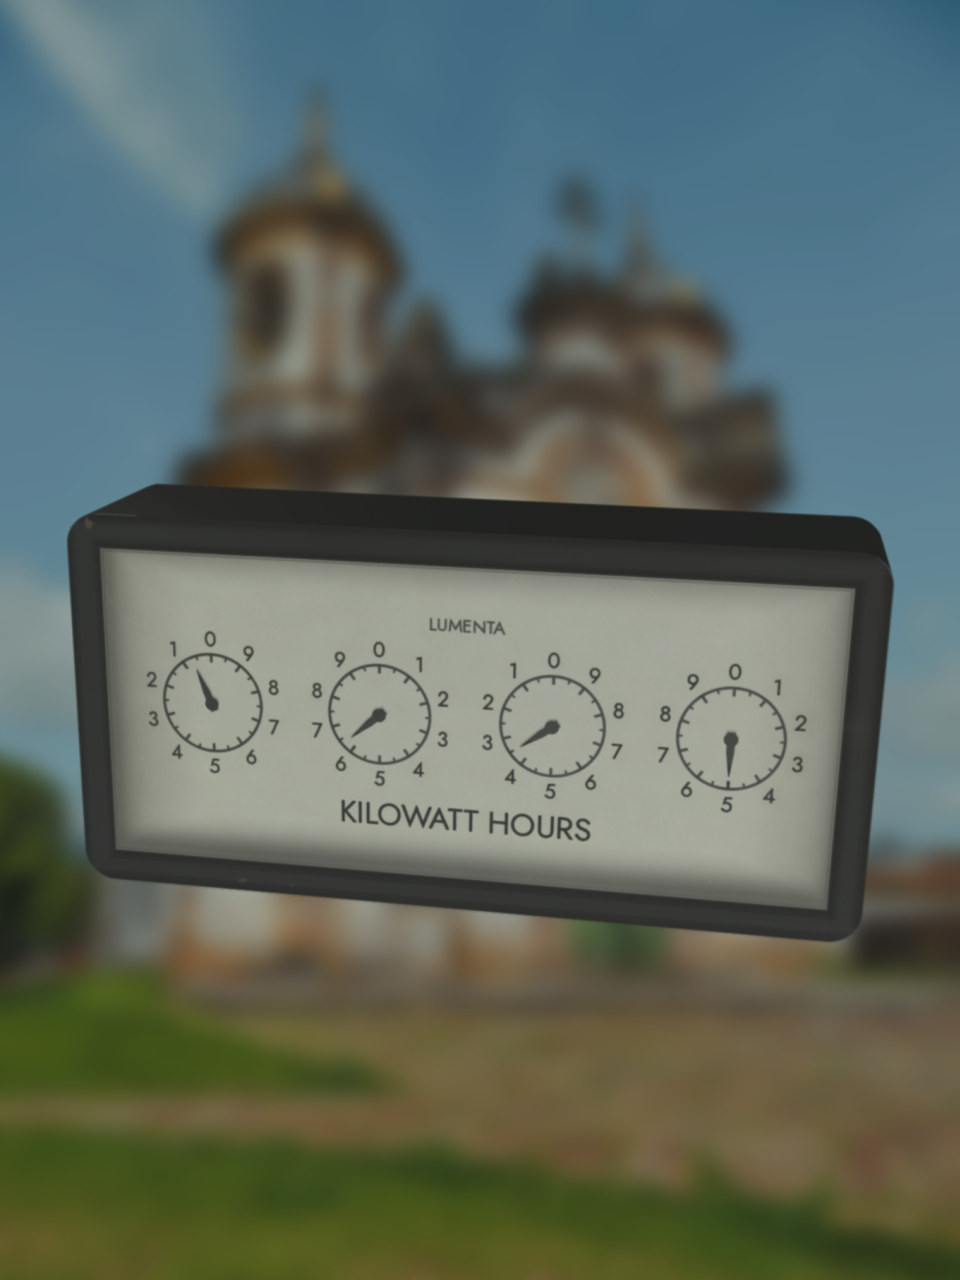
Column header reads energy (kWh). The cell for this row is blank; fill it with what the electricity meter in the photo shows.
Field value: 635 kWh
